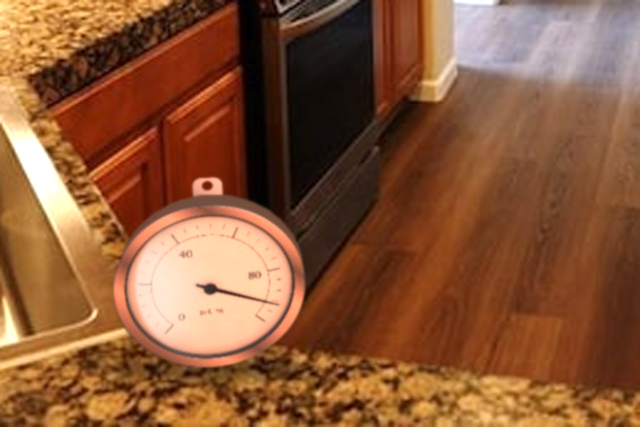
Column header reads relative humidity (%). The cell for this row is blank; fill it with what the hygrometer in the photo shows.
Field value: 92 %
